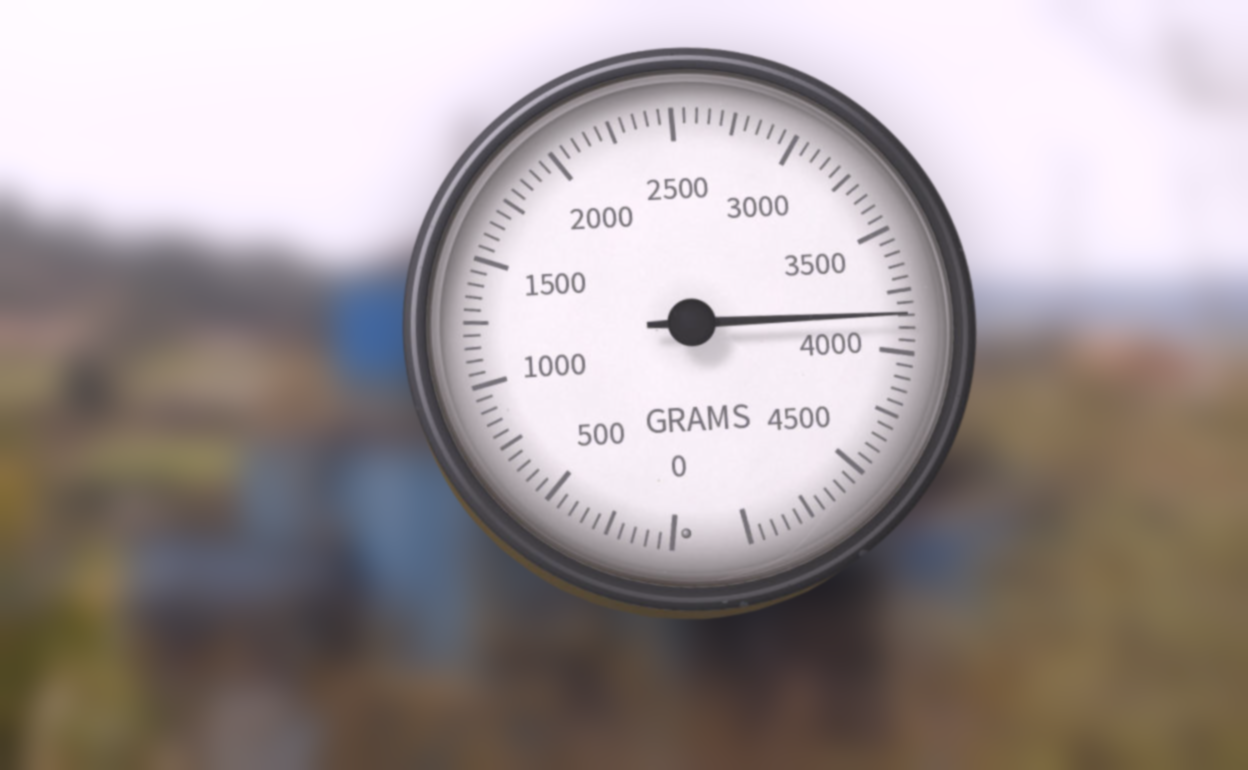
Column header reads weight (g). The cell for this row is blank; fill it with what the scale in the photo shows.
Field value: 3850 g
